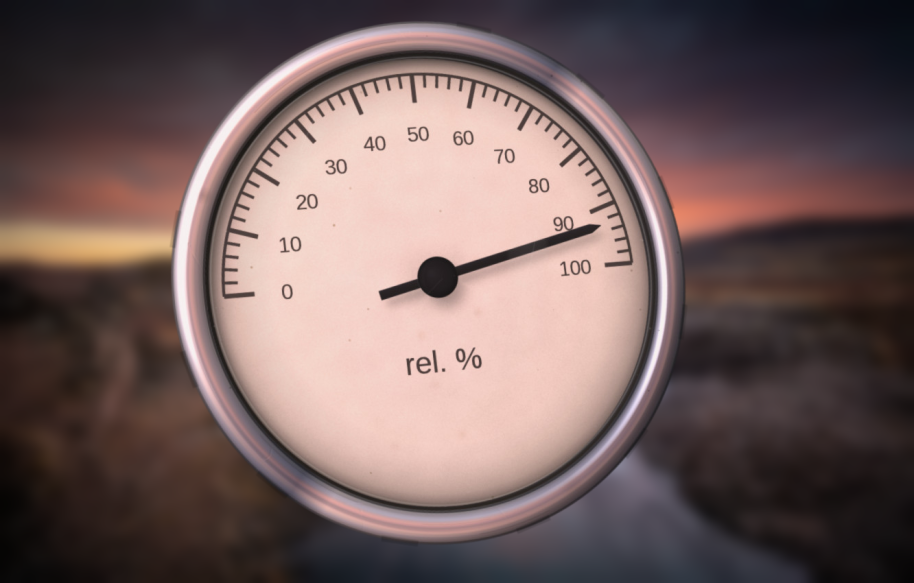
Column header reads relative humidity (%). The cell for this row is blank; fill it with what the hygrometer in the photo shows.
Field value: 93 %
